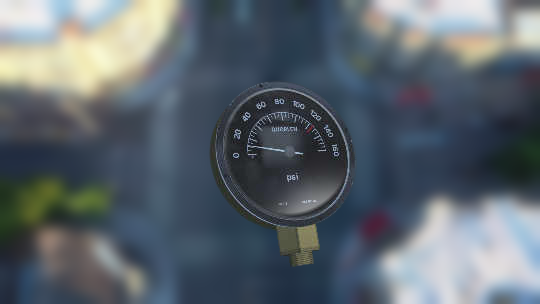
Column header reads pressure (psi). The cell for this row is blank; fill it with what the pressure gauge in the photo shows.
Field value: 10 psi
